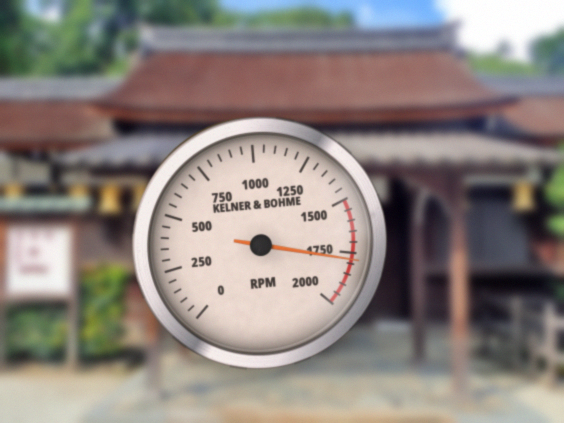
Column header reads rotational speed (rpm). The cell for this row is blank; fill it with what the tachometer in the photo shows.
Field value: 1775 rpm
